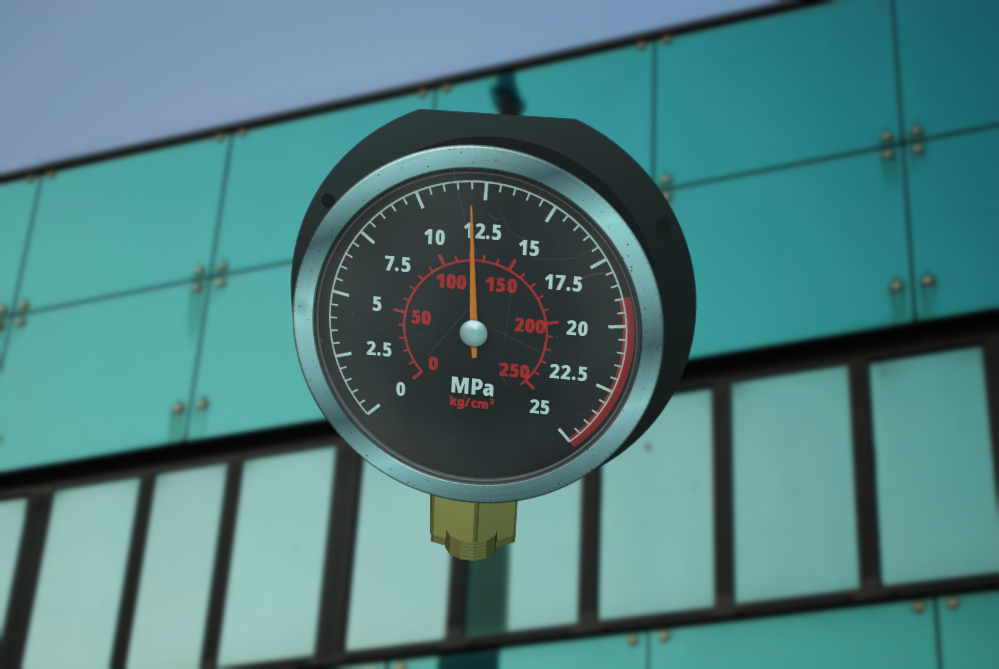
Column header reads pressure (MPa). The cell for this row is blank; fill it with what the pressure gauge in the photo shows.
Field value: 12 MPa
